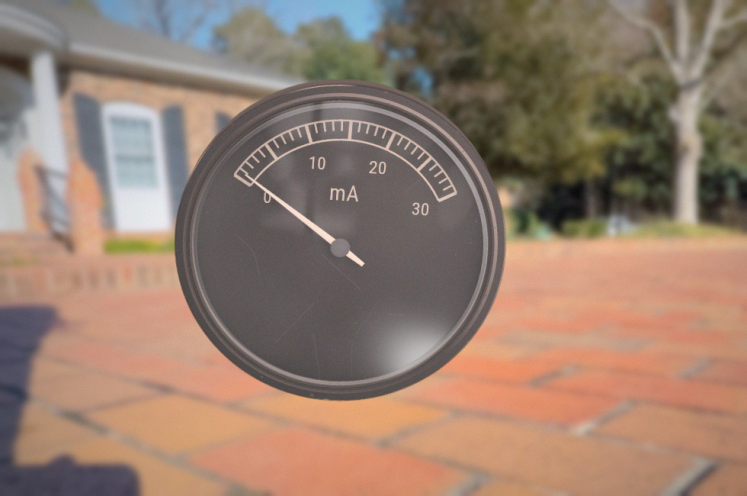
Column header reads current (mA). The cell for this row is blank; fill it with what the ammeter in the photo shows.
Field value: 1 mA
